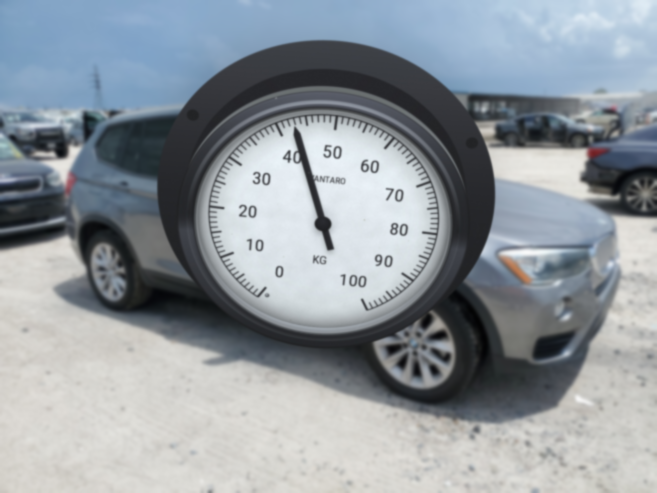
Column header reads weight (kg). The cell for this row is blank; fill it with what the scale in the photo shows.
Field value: 43 kg
